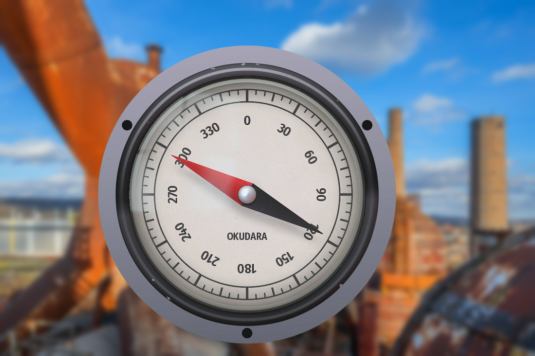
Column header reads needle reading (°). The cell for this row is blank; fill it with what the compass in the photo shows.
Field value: 297.5 °
